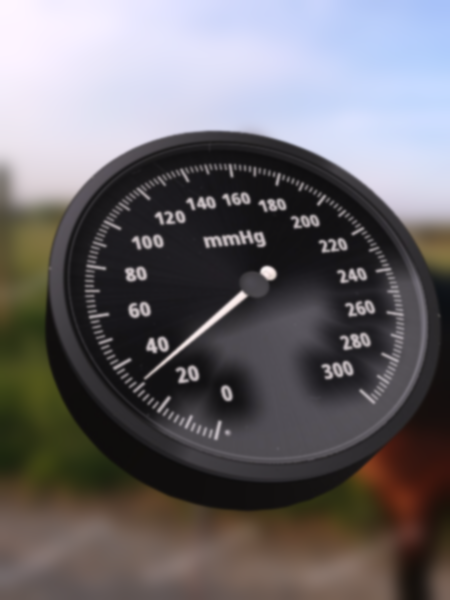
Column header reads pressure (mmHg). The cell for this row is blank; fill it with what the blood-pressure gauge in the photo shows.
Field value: 30 mmHg
